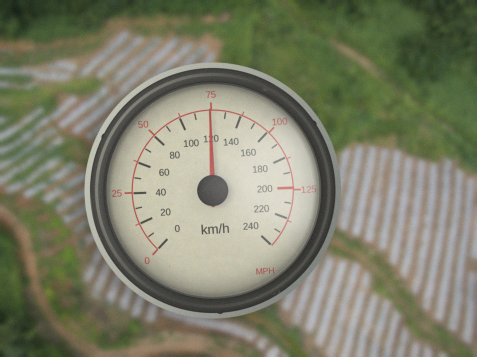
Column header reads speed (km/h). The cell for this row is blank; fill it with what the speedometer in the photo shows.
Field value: 120 km/h
